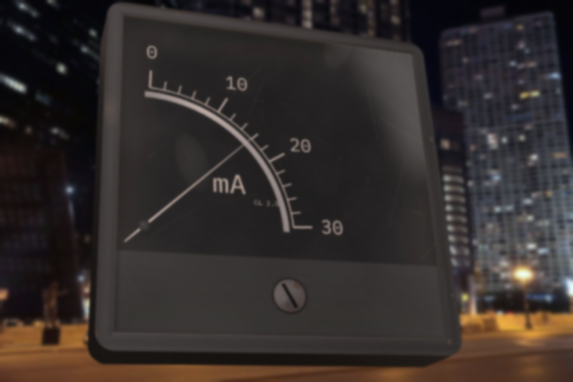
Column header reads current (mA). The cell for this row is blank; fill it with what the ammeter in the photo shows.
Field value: 16 mA
